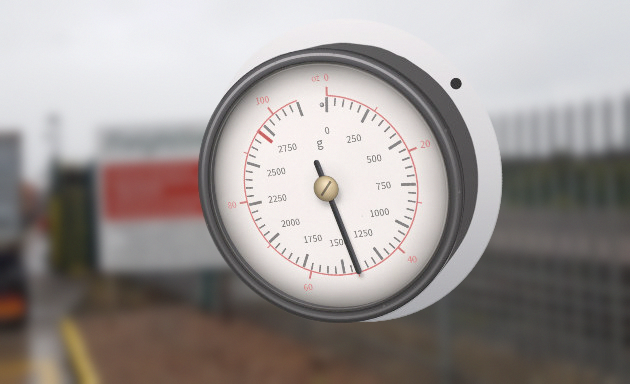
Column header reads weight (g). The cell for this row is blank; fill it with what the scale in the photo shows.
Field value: 1400 g
